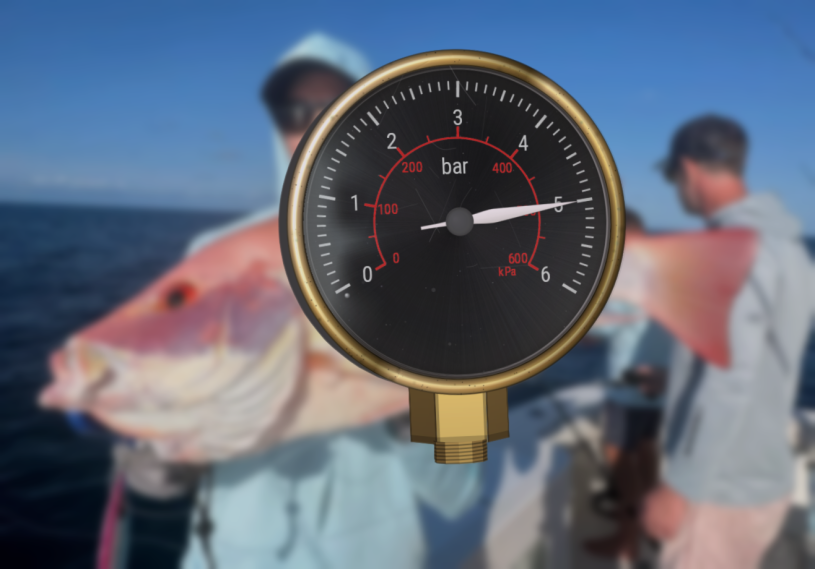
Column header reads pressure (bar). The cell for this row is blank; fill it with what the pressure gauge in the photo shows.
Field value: 5 bar
